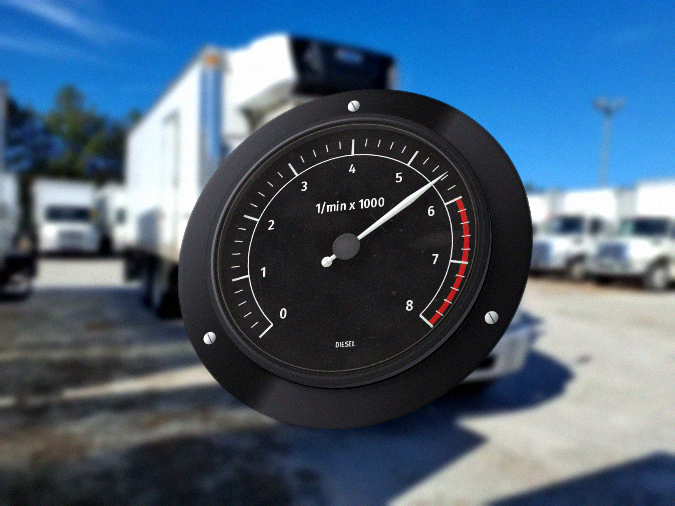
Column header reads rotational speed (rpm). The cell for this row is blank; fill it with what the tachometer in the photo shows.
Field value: 5600 rpm
